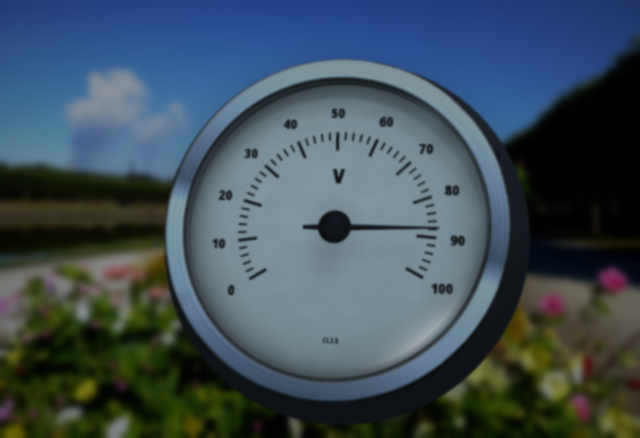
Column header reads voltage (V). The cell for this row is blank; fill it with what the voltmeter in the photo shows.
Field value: 88 V
